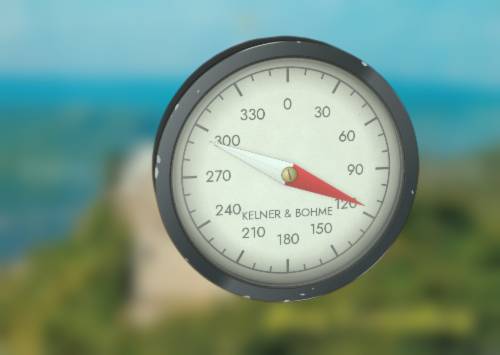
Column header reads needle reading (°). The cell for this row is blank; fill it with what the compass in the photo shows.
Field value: 115 °
